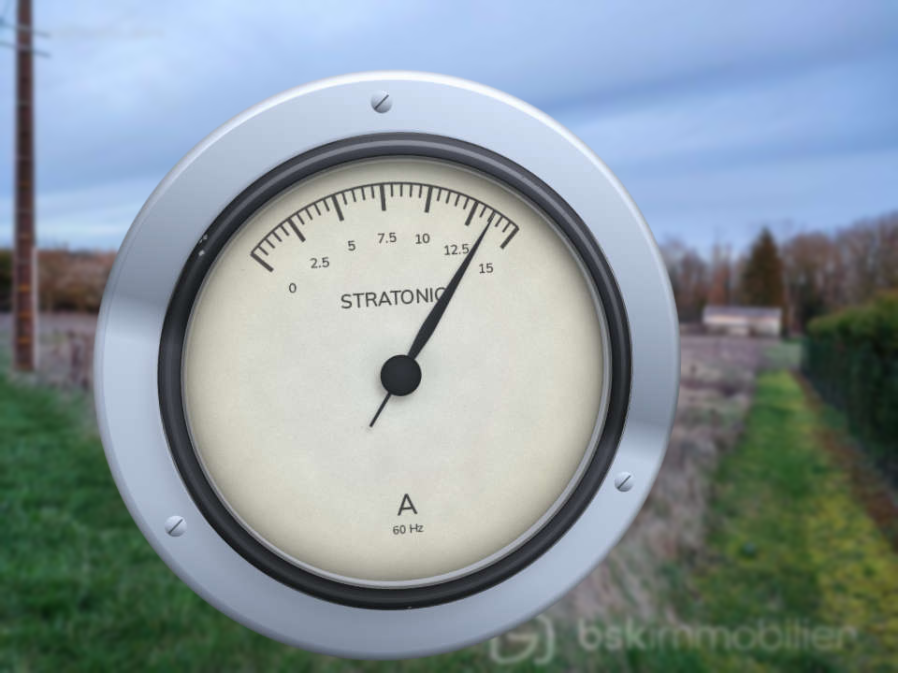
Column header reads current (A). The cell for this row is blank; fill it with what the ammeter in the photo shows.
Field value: 13.5 A
